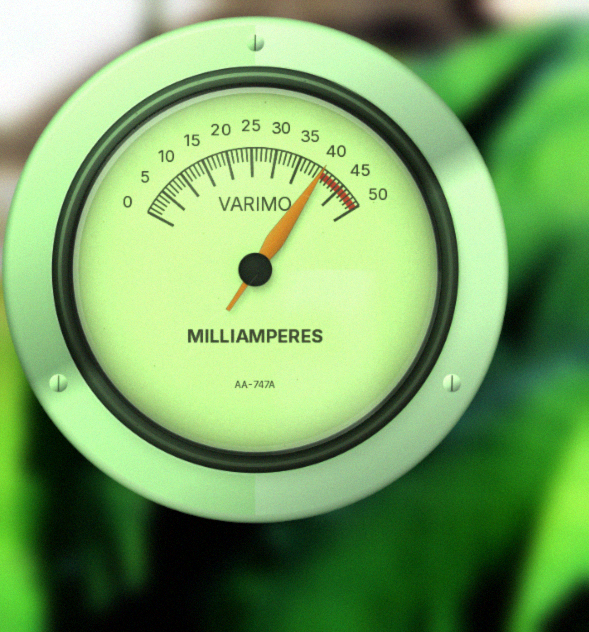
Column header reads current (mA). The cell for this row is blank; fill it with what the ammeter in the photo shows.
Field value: 40 mA
